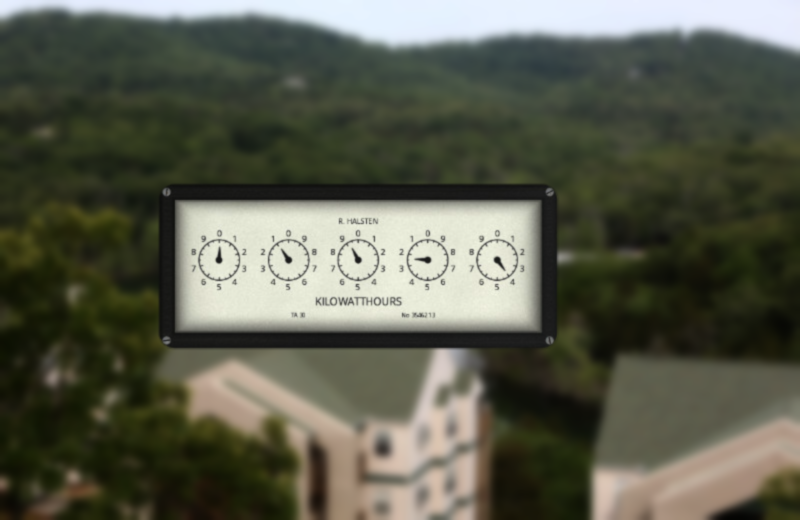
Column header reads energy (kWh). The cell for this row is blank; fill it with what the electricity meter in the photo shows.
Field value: 924 kWh
